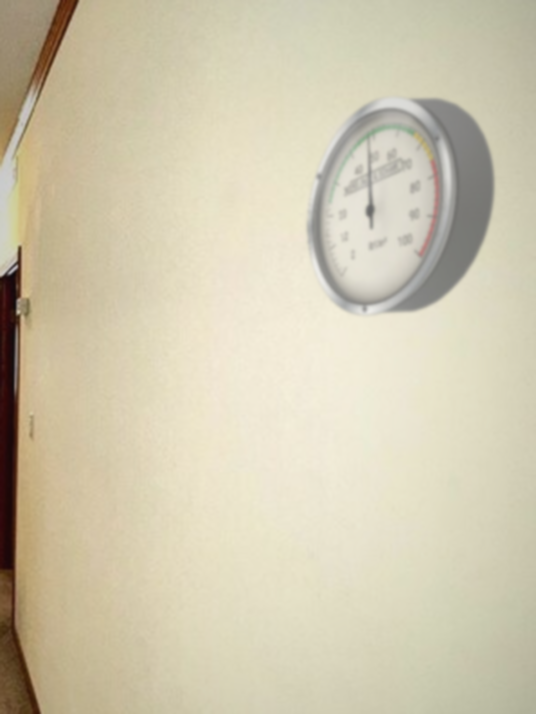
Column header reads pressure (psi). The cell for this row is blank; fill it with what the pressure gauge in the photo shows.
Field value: 50 psi
